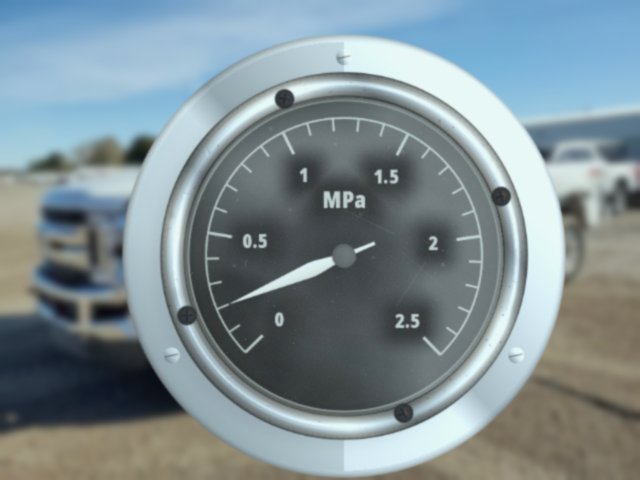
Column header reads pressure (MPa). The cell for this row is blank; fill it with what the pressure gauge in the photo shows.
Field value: 0.2 MPa
